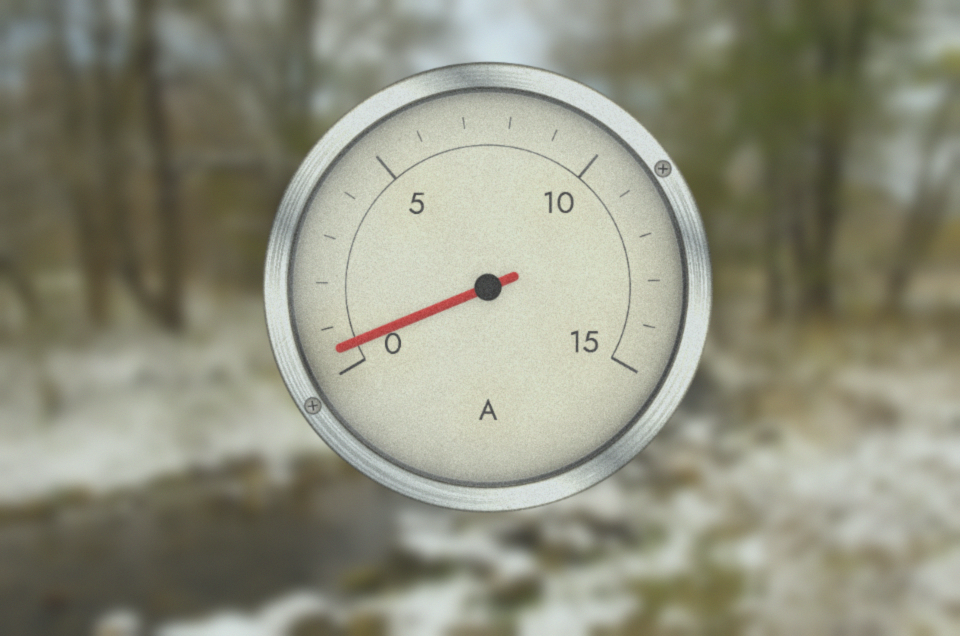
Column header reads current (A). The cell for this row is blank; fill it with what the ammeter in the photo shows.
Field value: 0.5 A
